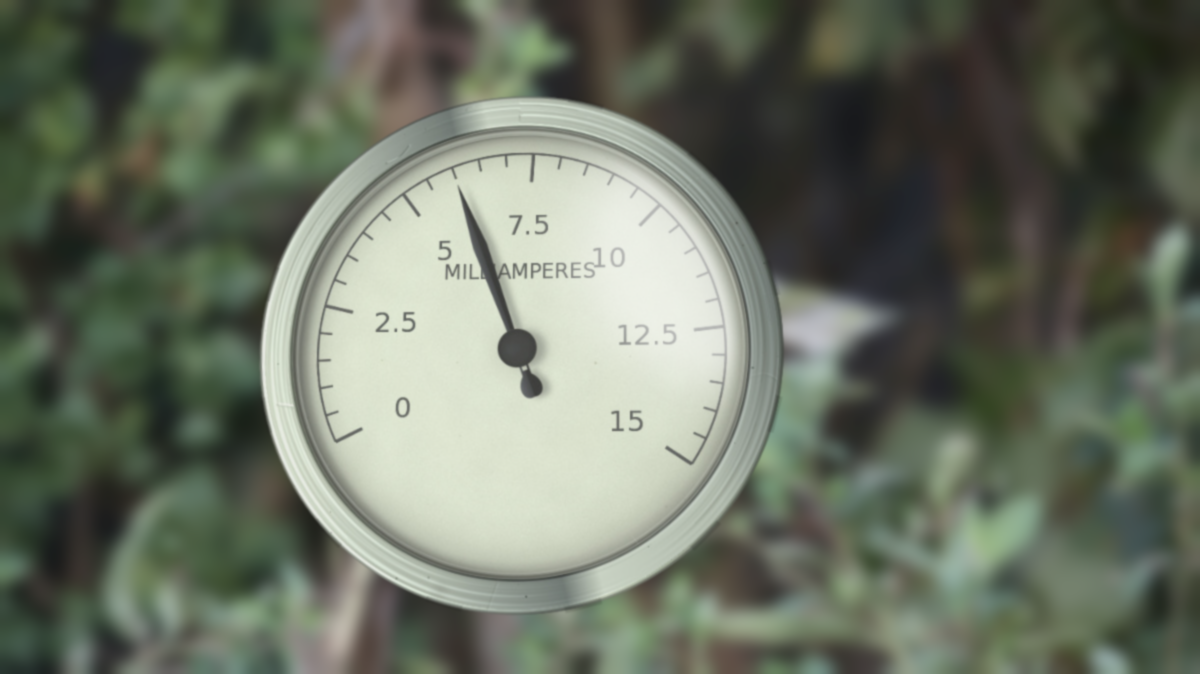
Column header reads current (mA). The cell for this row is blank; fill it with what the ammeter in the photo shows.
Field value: 6 mA
